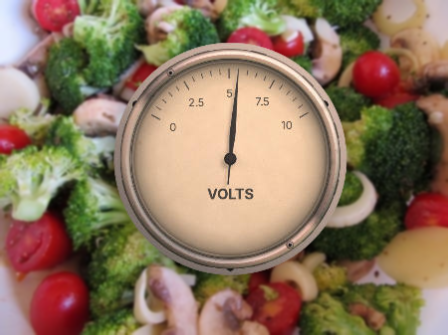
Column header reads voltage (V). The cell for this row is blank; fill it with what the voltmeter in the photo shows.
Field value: 5.5 V
